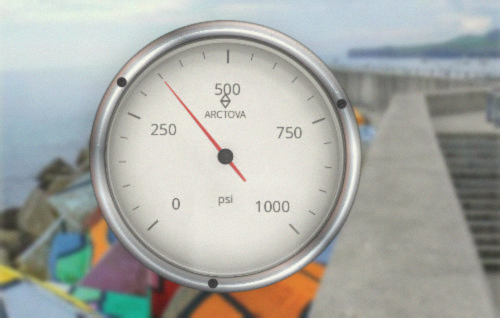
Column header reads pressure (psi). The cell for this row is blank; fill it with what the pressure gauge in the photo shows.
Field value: 350 psi
